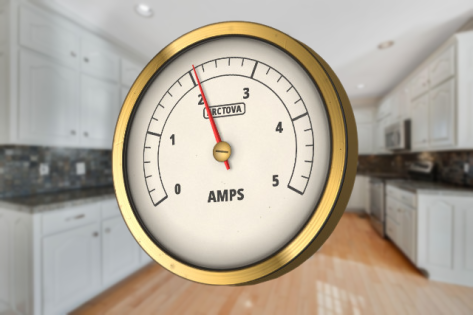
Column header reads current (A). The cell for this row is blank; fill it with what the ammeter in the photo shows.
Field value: 2.1 A
